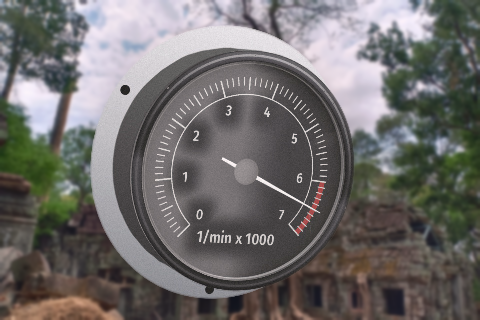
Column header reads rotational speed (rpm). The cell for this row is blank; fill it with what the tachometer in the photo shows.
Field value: 6500 rpm
